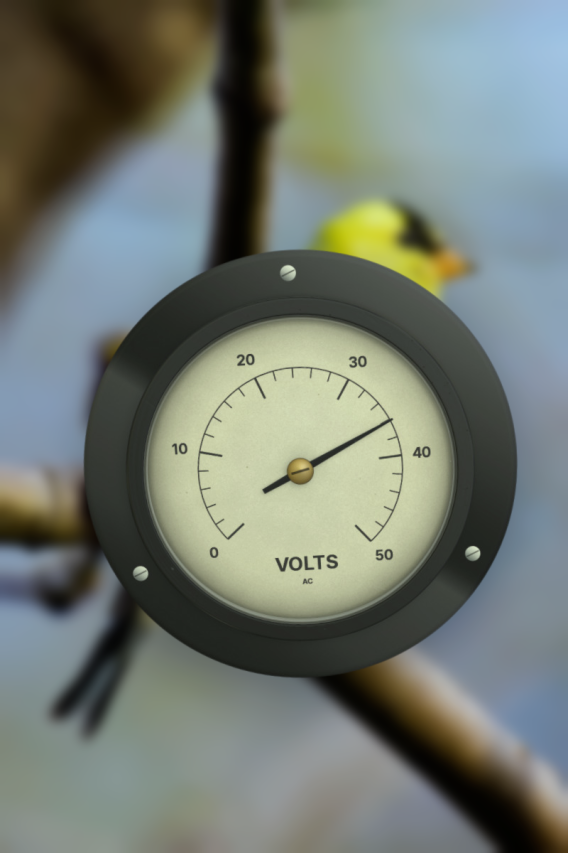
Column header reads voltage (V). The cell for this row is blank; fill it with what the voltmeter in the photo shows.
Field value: 36 V
